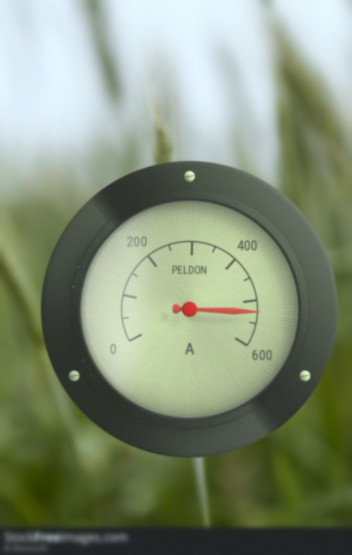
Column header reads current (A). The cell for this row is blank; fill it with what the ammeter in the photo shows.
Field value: 525 A
